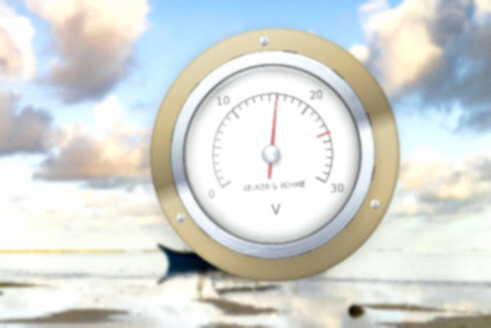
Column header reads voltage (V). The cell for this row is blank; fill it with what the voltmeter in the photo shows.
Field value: 16 V
